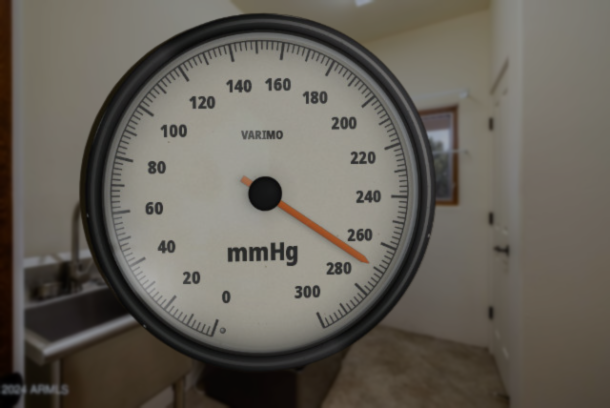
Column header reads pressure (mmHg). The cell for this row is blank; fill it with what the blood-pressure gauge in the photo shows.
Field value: 270 mmHg
